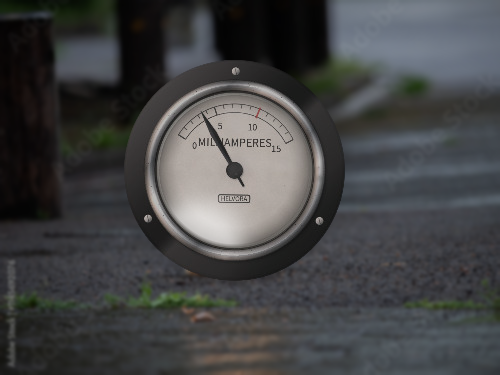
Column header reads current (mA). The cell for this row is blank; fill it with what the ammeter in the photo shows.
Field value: 3.5 mA
